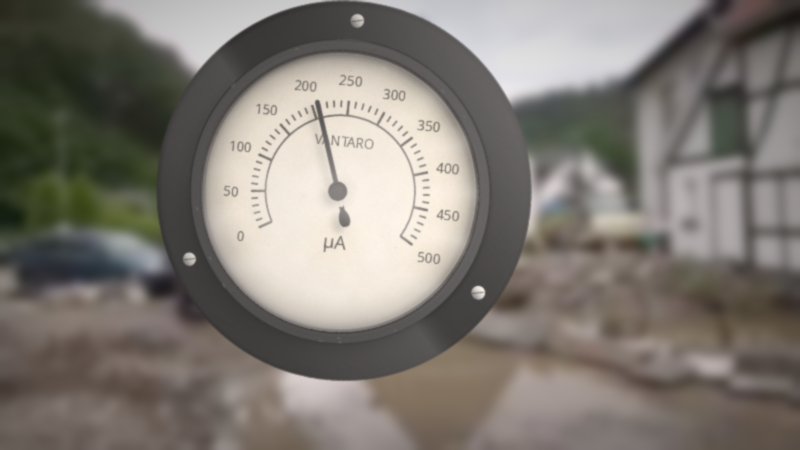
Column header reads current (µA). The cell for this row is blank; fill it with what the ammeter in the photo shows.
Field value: 210 µA
